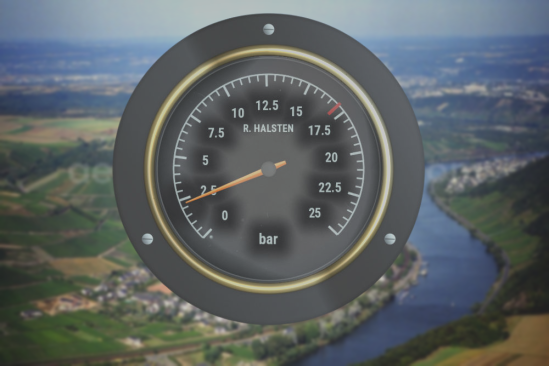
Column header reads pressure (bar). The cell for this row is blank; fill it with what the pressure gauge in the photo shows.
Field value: 2.25 bar
